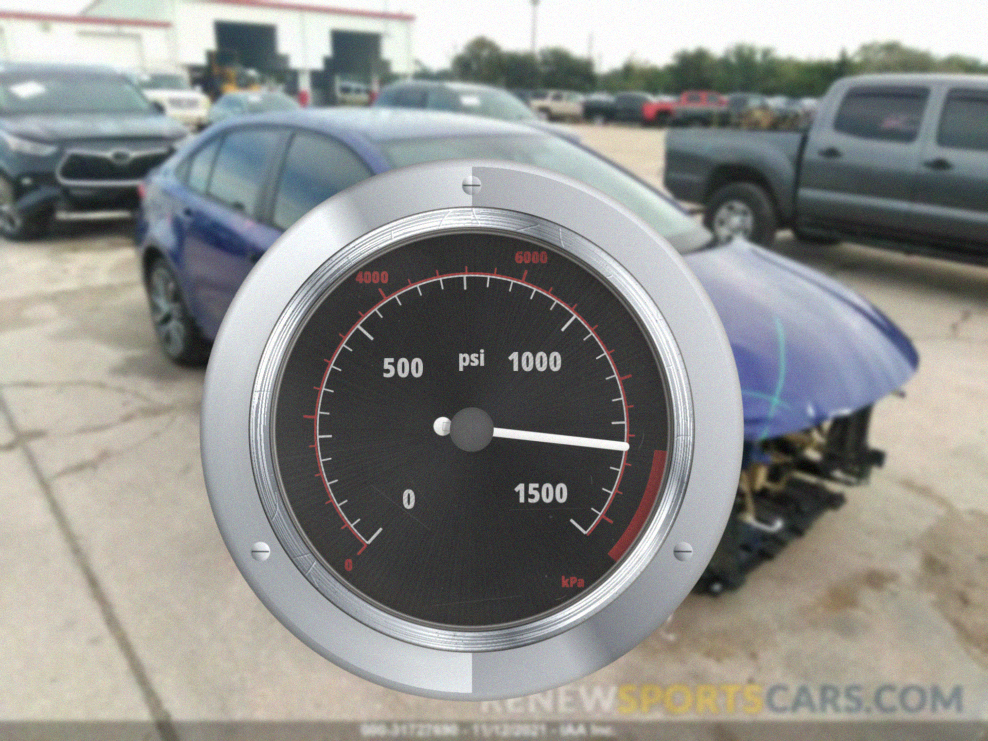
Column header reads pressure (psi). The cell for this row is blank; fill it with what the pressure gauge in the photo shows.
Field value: 1300 psi
